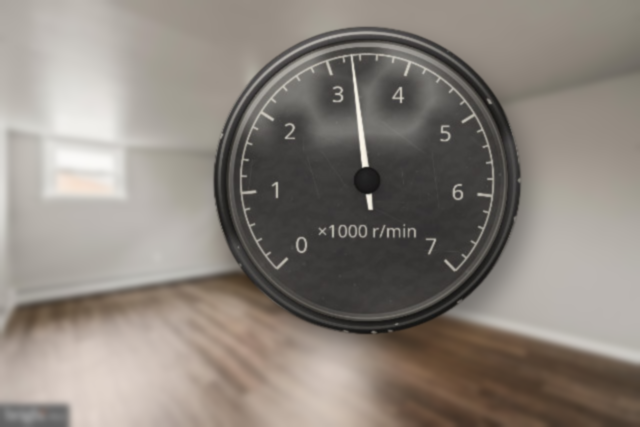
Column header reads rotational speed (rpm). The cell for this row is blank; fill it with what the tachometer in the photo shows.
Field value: 3300 rpm
